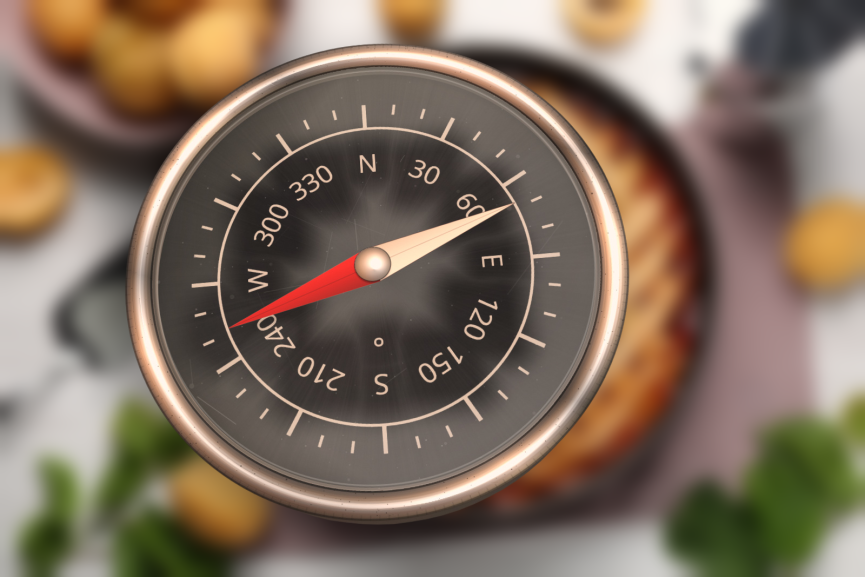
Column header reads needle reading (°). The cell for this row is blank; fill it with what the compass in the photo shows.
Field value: 250 °
